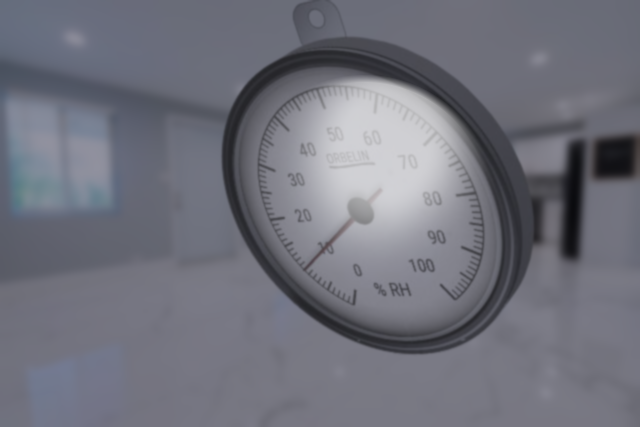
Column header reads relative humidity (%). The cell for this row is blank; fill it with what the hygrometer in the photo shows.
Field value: 10 %
